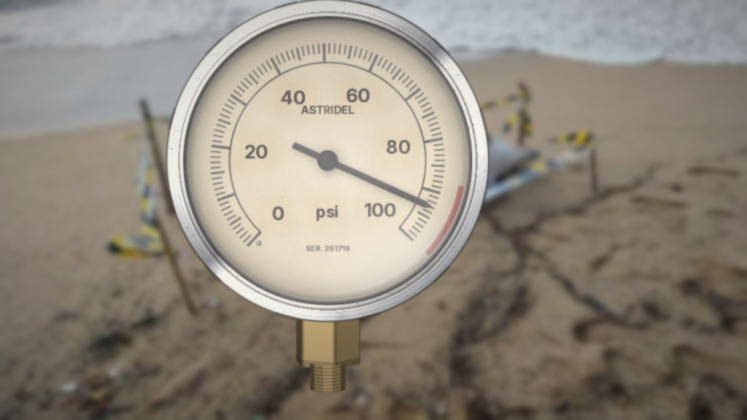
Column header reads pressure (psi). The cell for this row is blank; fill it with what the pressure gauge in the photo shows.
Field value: 93 psi
